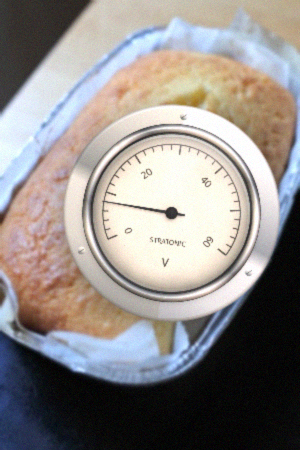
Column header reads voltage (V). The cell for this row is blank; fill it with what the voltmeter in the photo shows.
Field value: 8 V
